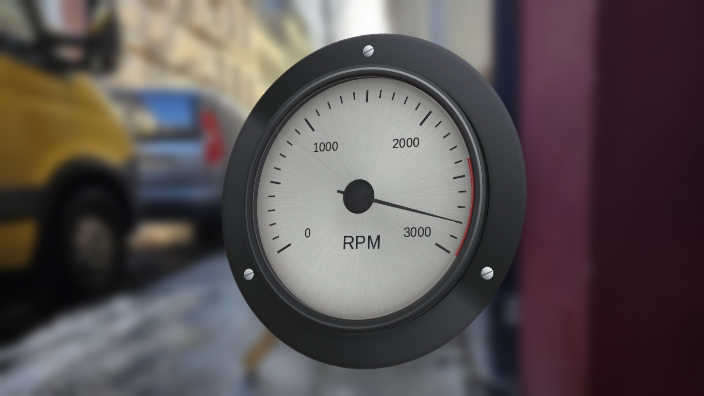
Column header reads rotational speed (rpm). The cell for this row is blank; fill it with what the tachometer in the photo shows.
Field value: 2800 rpm
